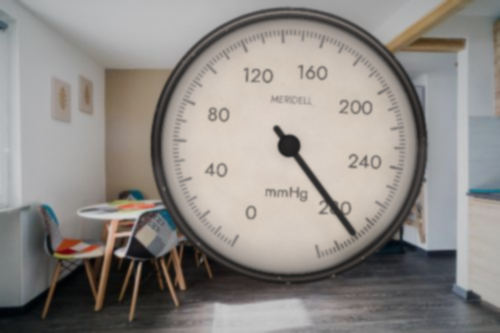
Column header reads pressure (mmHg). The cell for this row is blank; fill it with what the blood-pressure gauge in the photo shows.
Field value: 280 mmHg
